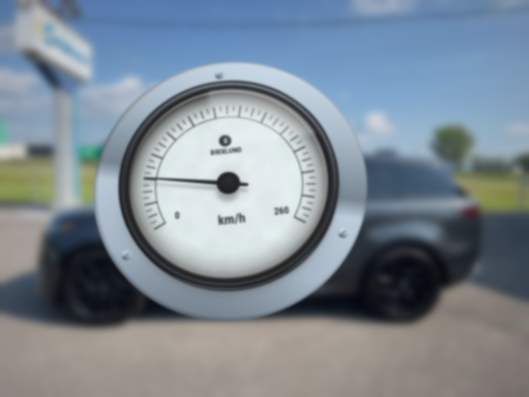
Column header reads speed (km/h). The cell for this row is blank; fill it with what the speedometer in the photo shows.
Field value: 40 km/h
